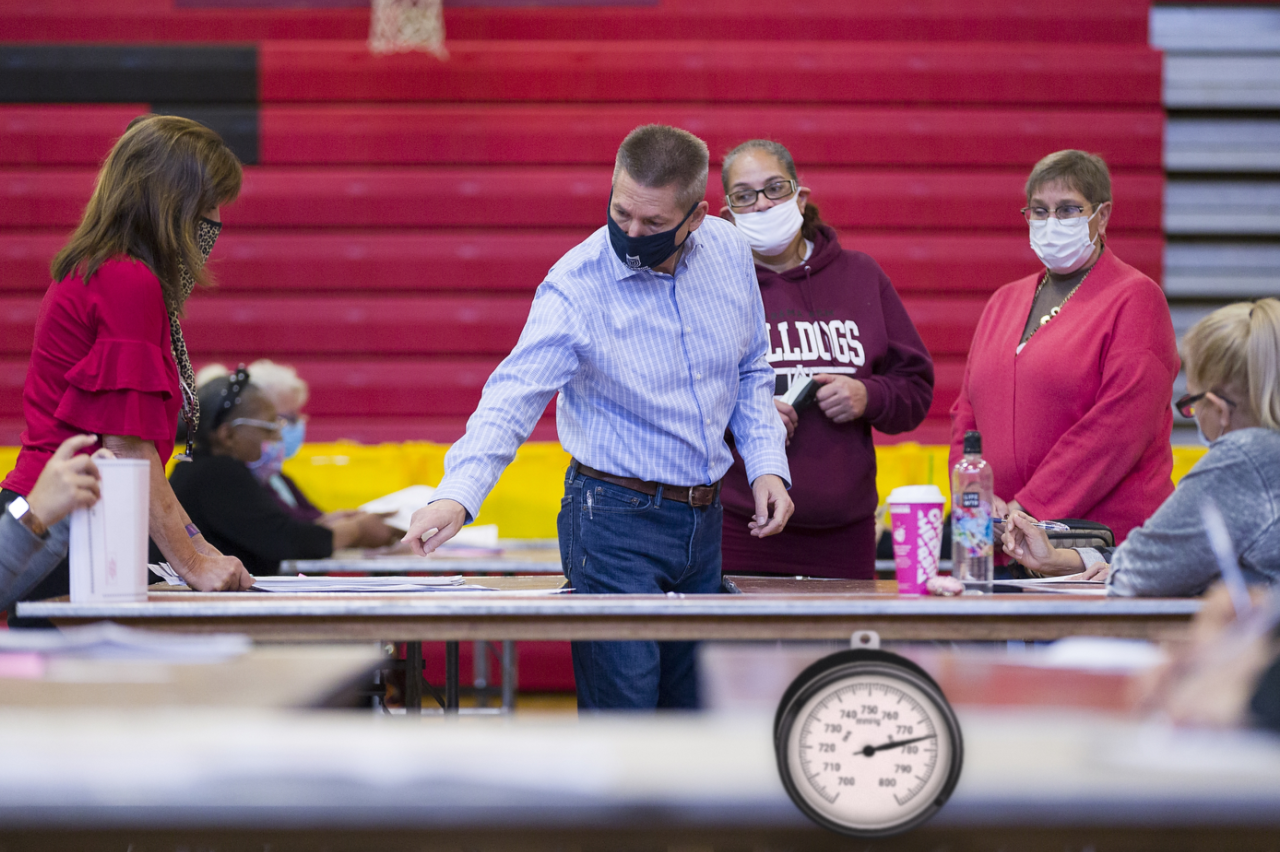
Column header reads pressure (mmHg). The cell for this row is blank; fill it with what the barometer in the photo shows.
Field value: 775 mmHg
